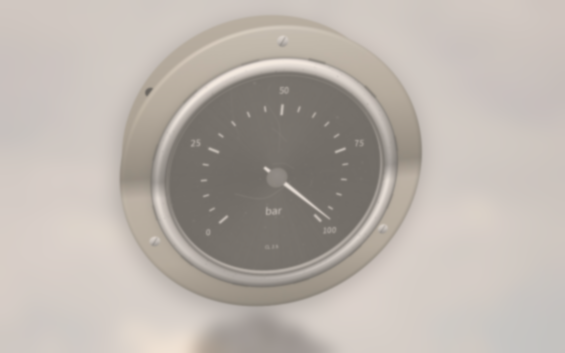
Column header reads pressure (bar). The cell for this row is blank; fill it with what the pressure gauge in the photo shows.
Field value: 97.5 bar
